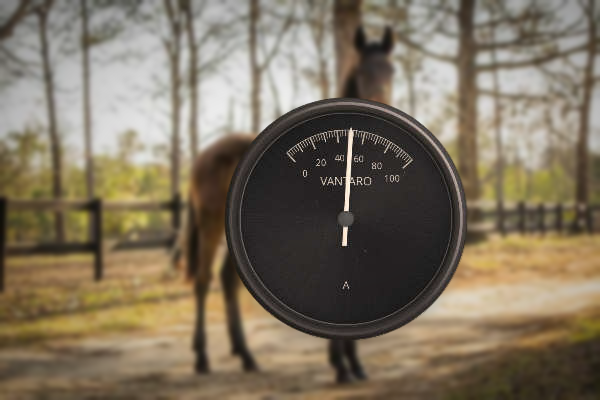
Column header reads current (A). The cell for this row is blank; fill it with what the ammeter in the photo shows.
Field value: 50 A
